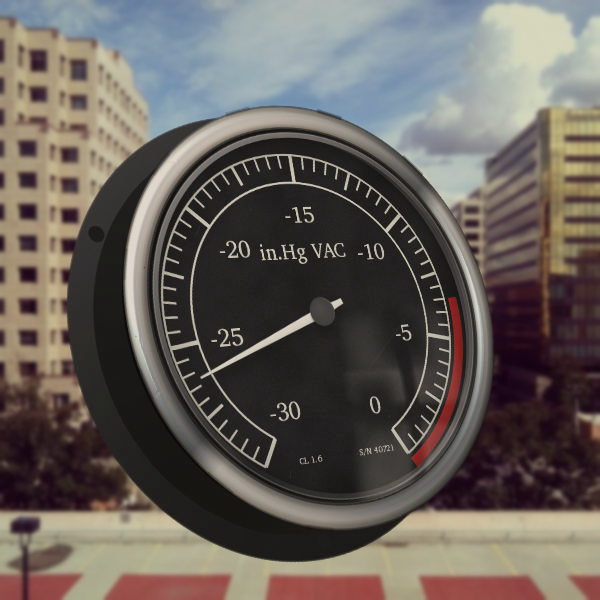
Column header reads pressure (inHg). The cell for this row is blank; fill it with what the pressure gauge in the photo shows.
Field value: -26.25 inHg
